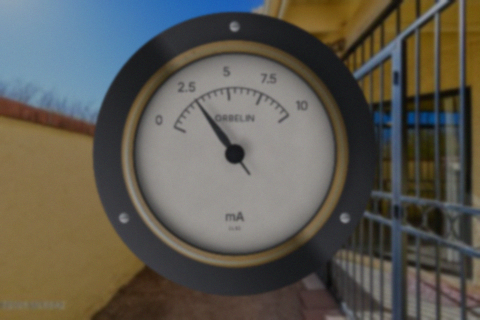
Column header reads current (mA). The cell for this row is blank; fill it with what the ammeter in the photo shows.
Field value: 2.5 mA
